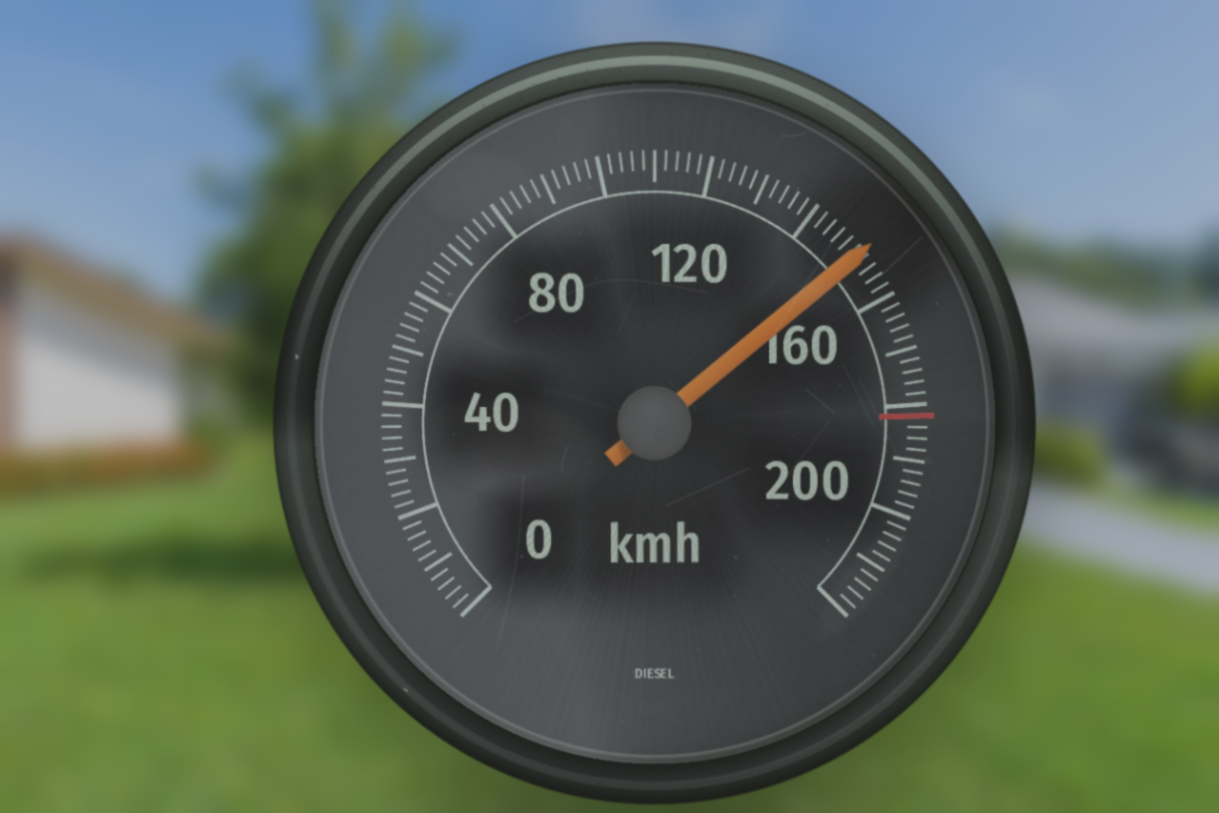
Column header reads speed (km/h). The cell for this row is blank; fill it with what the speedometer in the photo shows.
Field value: 151 km/h
